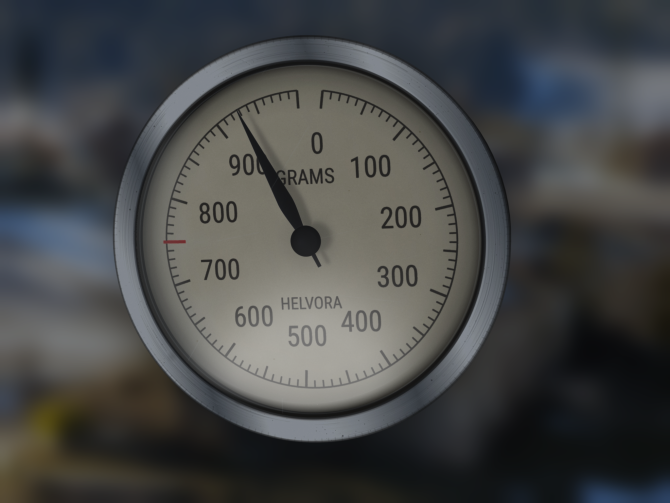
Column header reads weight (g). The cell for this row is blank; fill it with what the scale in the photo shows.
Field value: 930 g
